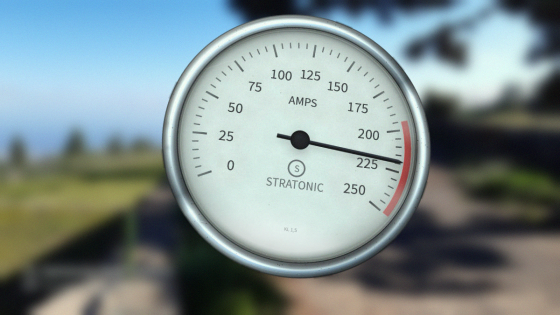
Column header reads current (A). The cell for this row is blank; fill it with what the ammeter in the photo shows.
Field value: 220 A
